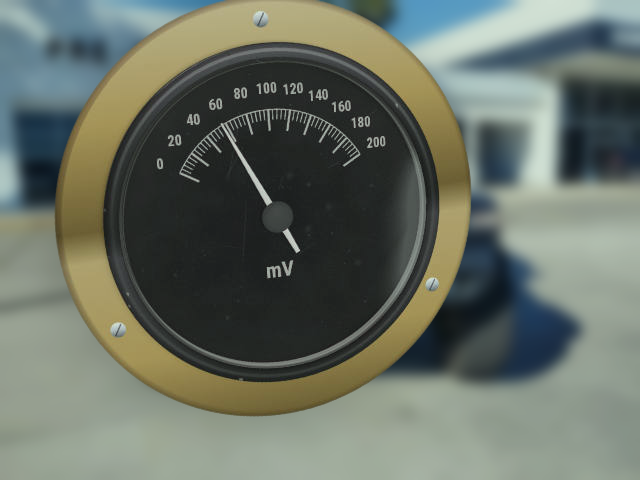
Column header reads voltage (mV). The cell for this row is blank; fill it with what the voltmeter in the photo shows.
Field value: 56 mV
